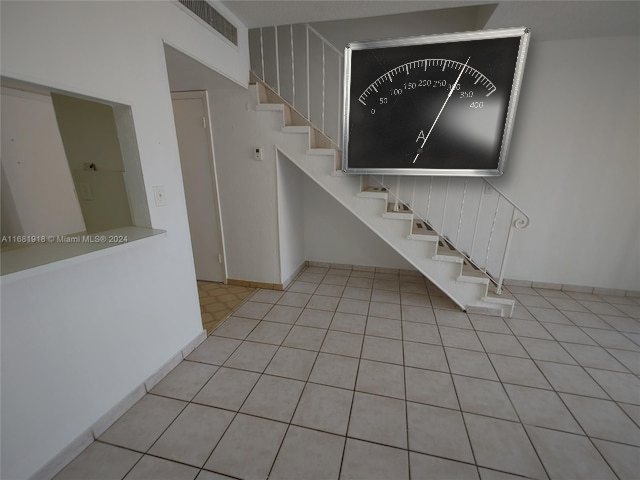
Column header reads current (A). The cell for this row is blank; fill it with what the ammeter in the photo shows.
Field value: 300 A
